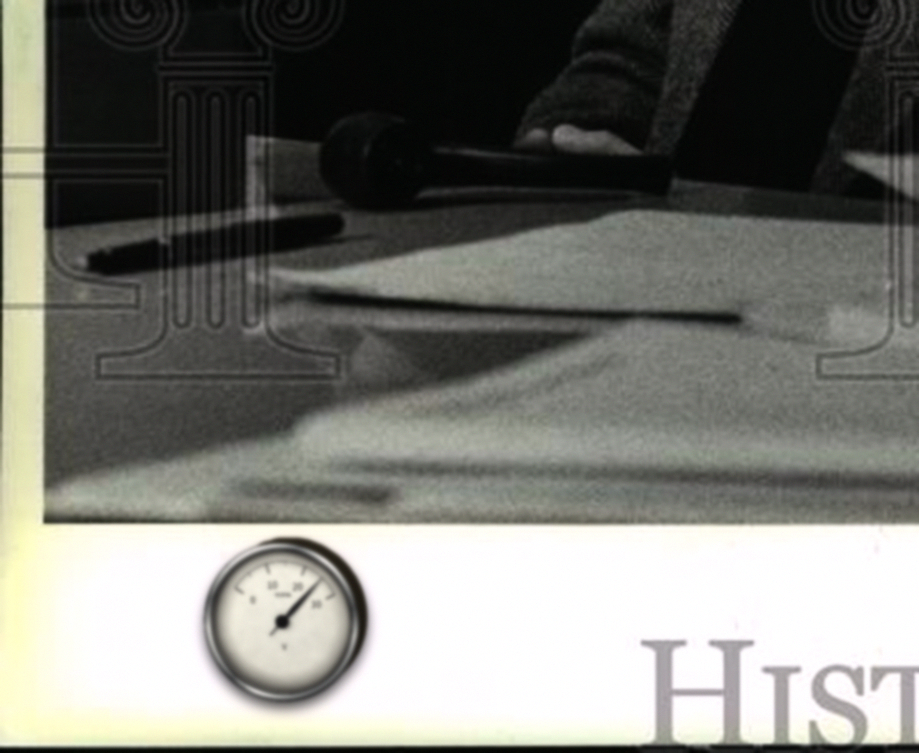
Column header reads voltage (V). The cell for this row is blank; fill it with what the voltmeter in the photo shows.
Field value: 25 V
